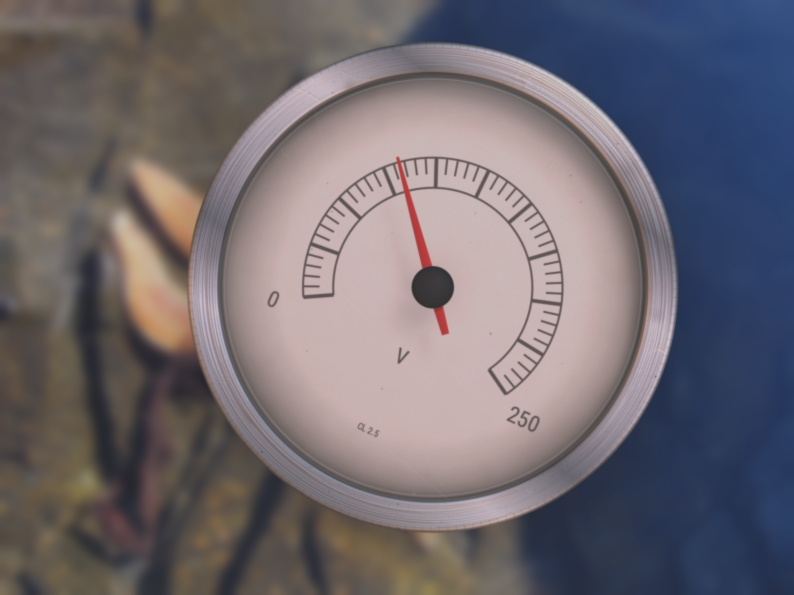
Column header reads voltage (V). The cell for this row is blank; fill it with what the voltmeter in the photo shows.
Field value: 82.5 V
